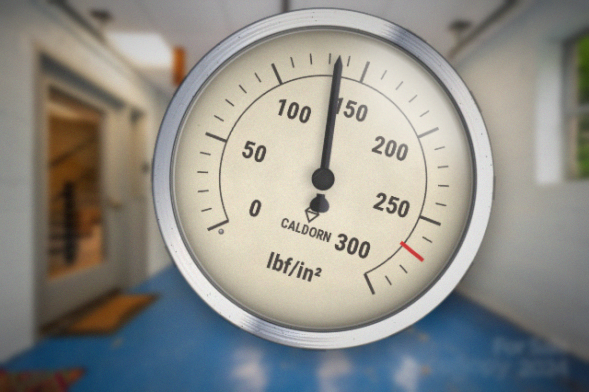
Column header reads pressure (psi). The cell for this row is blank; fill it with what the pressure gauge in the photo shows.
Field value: 135 psi
